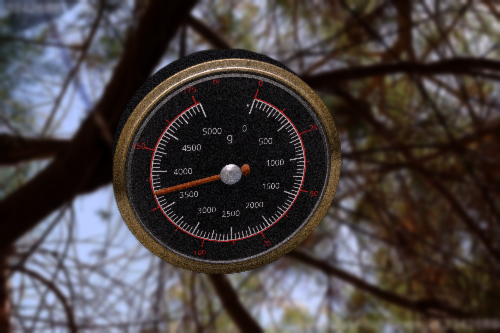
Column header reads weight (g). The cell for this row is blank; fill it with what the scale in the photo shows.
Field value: 3750 g
